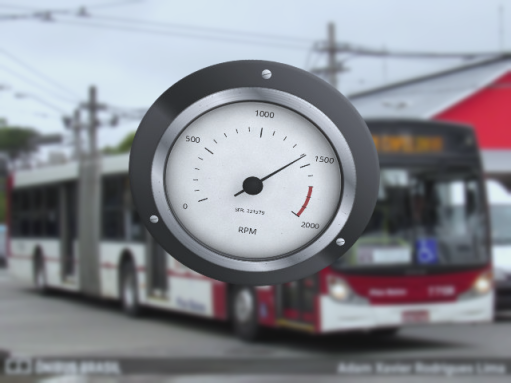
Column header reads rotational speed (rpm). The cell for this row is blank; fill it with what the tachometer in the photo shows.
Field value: 1400 rpm
